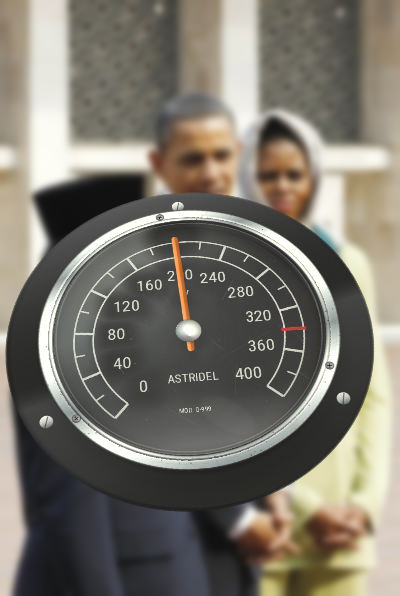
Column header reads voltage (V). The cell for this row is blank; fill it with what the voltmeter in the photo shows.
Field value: 200 V
